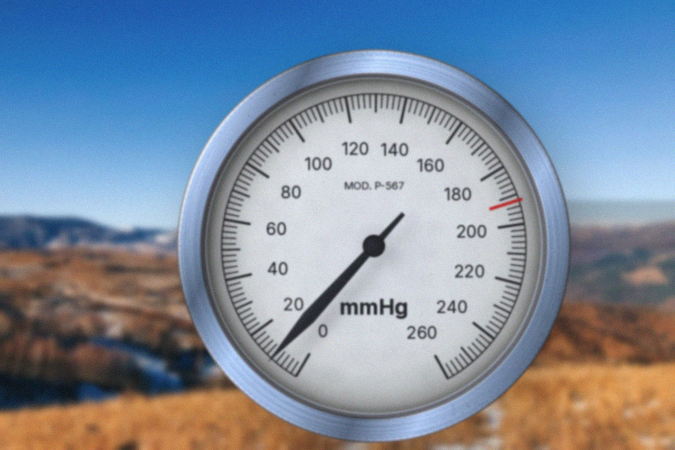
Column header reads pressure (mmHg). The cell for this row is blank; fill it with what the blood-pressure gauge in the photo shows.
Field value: 10 mmHg
